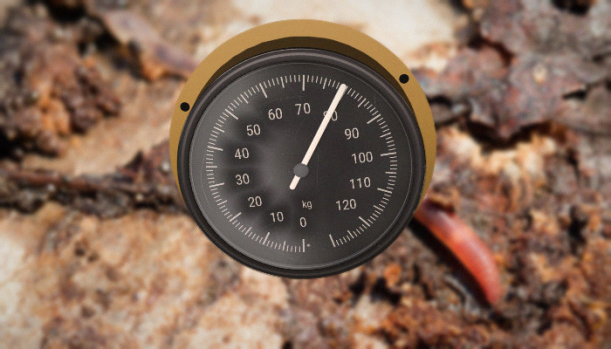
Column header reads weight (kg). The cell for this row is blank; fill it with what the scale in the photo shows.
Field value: 79 kg
